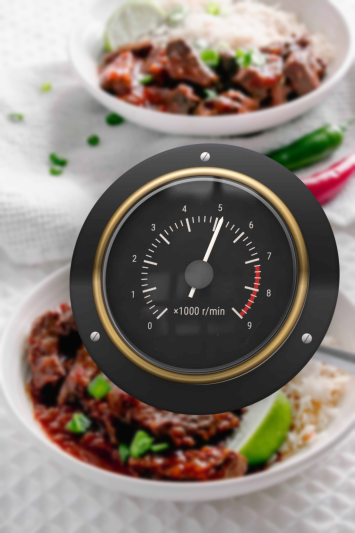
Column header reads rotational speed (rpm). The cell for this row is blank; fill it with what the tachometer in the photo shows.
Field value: 5200 rpm
